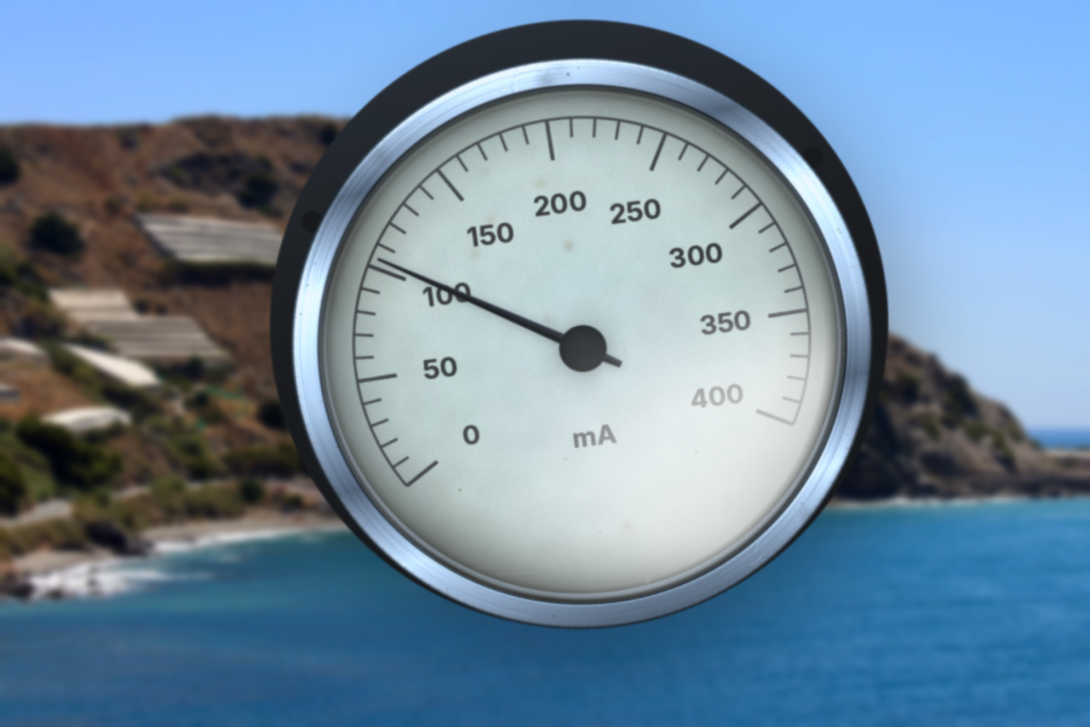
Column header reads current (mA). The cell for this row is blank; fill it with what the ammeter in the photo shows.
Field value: 105 mA
